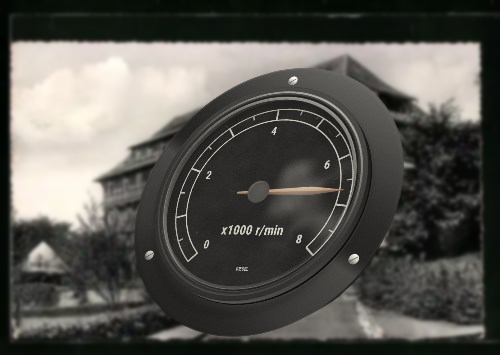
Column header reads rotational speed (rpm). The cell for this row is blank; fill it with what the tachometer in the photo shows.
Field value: 6750 rpm
